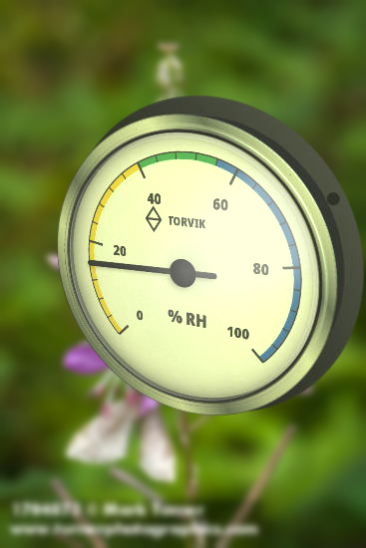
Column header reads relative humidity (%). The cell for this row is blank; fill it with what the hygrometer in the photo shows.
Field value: 16 %
